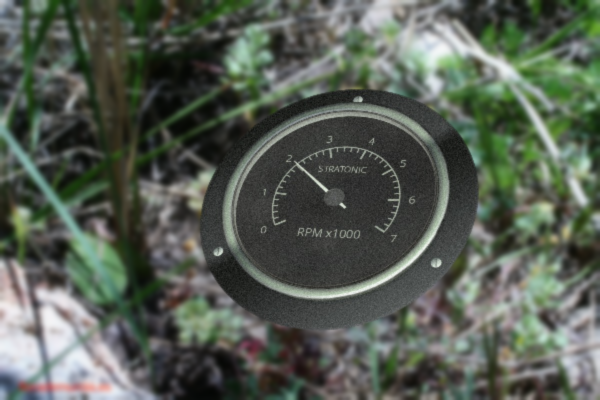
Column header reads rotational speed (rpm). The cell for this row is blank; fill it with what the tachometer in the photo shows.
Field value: 2000 rpm
